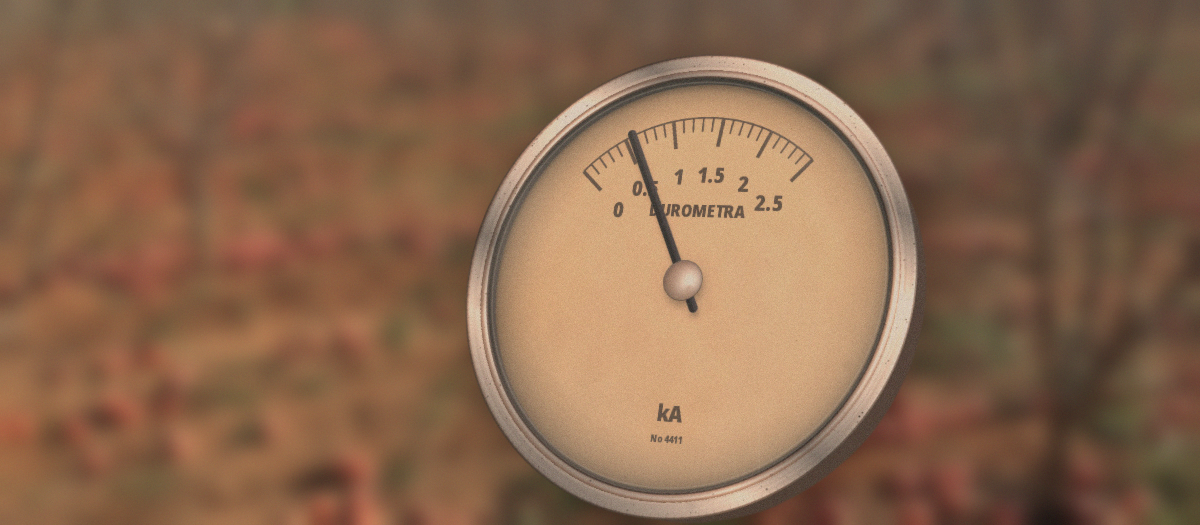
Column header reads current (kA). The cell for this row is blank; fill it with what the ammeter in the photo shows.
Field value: 0.6 kA
